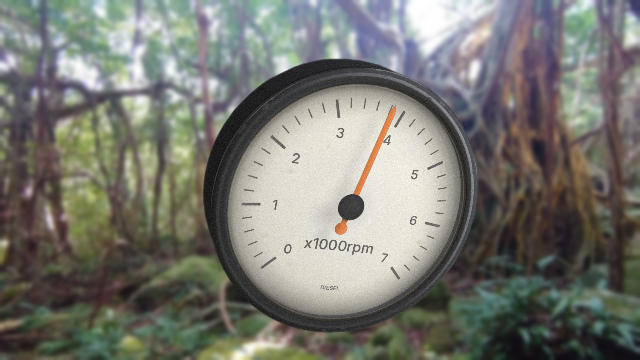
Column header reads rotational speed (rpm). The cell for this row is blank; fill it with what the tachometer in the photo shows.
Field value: 3800 rpm
